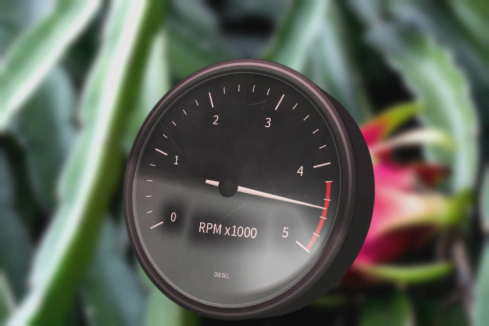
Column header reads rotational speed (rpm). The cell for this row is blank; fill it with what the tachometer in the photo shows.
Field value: 4500 rpm
